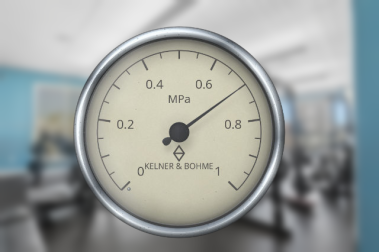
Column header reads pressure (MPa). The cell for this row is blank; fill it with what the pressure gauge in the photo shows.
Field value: 0.7 MPa
